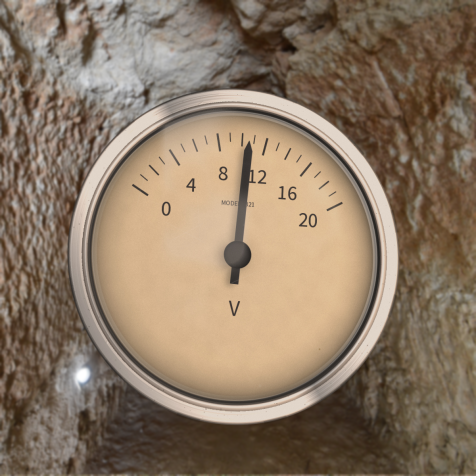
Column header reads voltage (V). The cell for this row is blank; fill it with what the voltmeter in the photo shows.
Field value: 10.5 V
